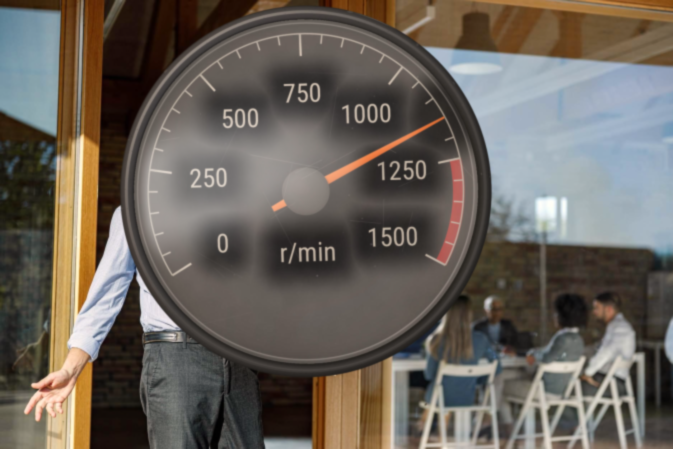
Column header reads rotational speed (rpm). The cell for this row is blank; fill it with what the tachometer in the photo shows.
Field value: 1150 rpm
